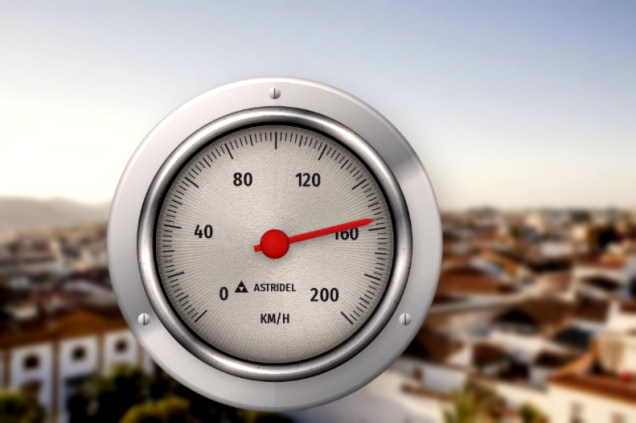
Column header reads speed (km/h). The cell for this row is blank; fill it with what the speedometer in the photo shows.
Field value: 156 km/h
